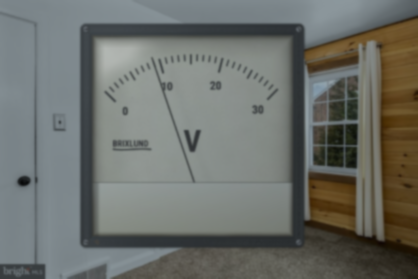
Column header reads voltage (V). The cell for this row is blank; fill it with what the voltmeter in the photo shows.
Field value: 9 V
